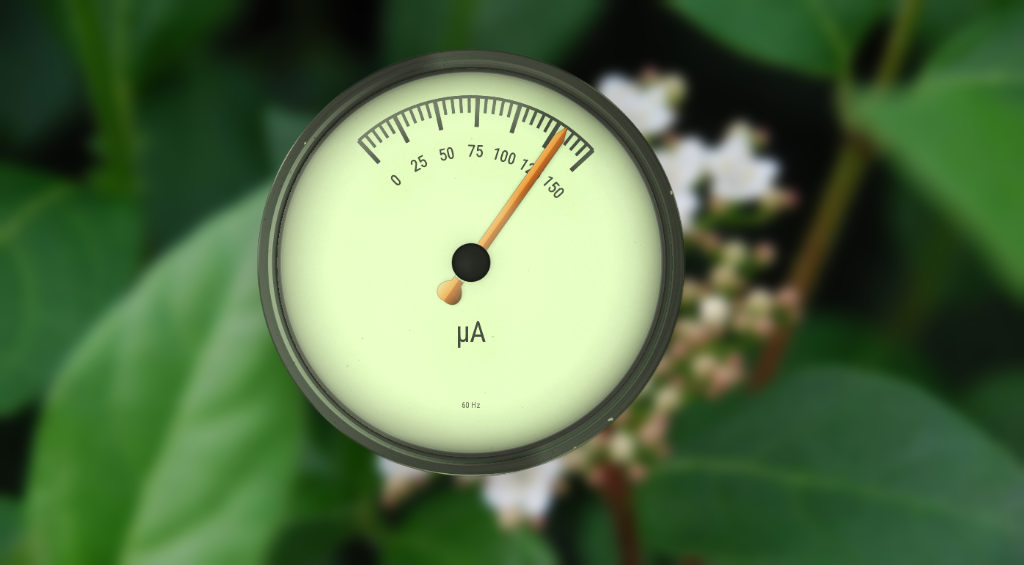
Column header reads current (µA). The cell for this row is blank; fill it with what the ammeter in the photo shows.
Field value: 130 µA
